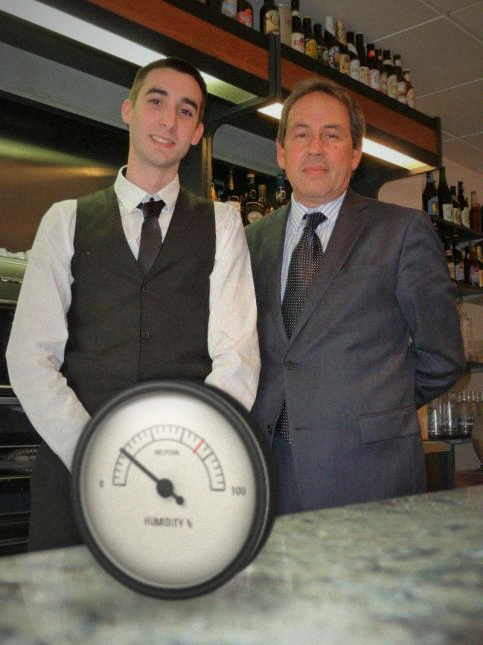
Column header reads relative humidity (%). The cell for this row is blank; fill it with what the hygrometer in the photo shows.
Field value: 20 %
